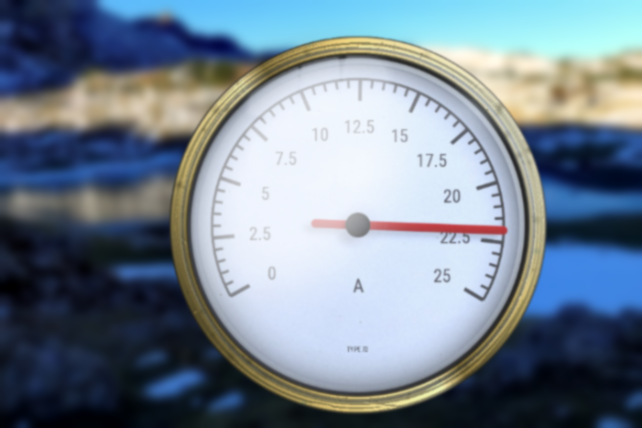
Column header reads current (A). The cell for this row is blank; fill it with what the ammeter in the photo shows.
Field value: 22 A
